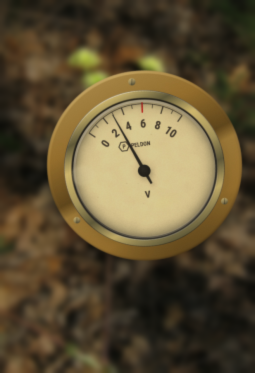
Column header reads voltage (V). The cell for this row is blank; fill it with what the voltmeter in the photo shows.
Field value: 3 V
